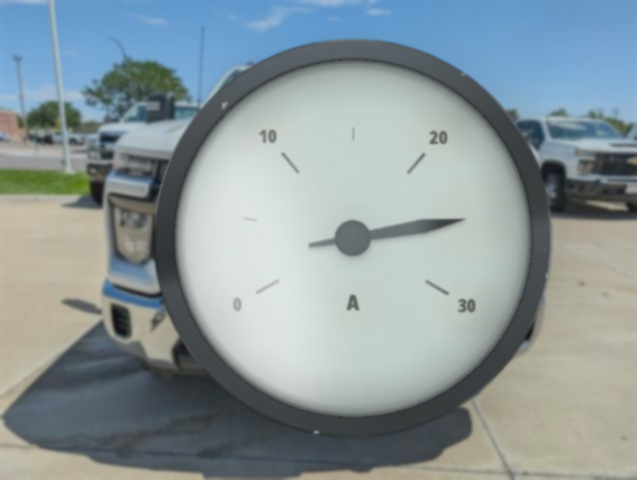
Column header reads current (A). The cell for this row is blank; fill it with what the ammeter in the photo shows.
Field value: 25 A
